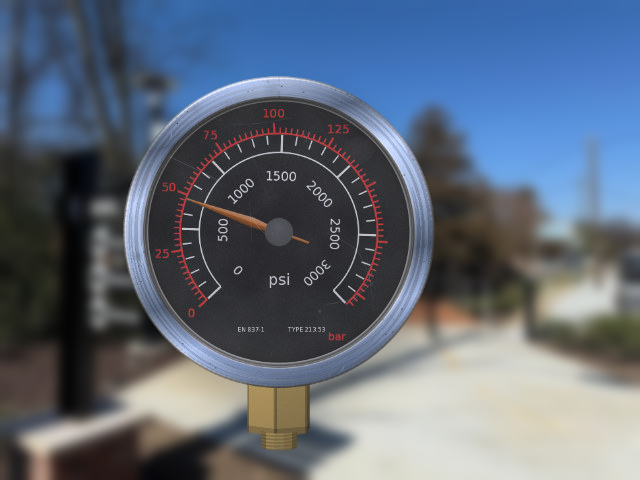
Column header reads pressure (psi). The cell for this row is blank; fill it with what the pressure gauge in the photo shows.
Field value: 700 psi
